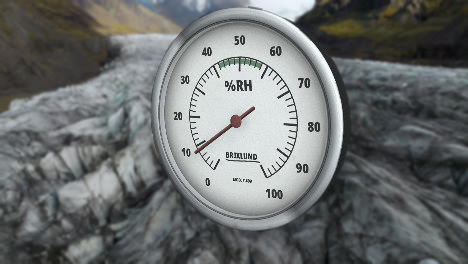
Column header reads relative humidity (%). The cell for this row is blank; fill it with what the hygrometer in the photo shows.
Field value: 8 %
